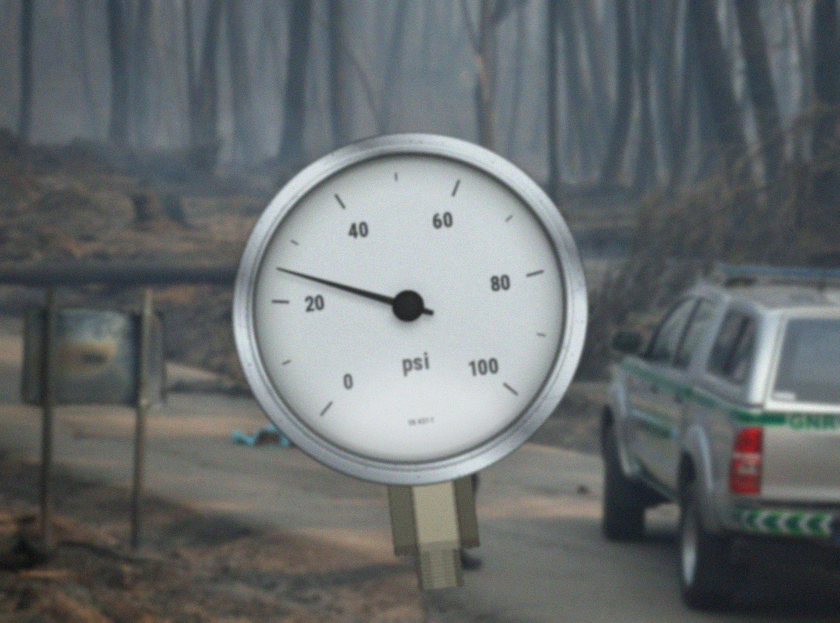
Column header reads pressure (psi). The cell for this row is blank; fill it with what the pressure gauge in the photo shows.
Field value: 25 psi
